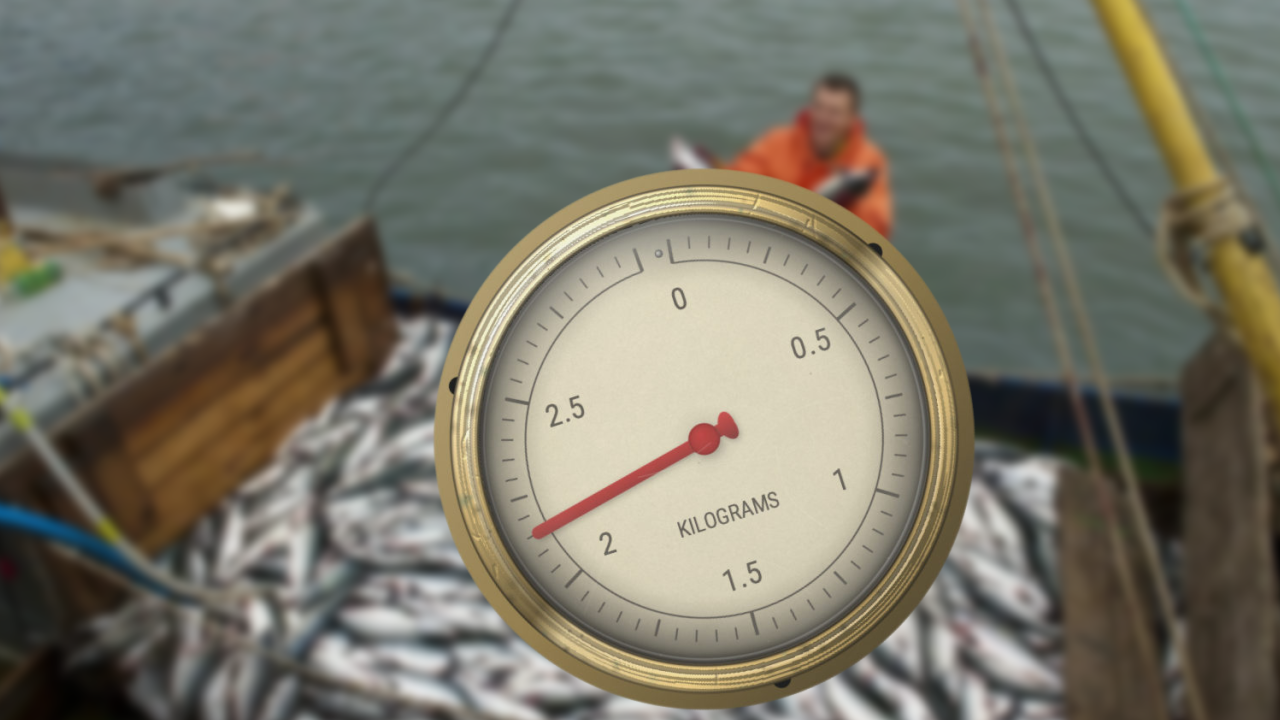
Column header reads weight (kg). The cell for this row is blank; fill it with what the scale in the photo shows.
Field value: 2.15 kg
